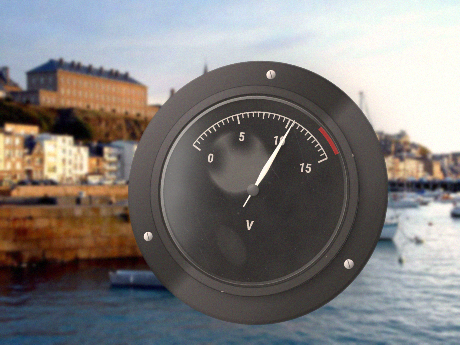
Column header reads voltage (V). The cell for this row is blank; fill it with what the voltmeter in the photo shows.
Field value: 10.5 V
